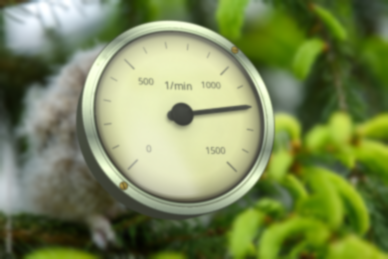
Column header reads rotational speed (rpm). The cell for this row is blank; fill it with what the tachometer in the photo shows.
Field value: 1200 rpm
